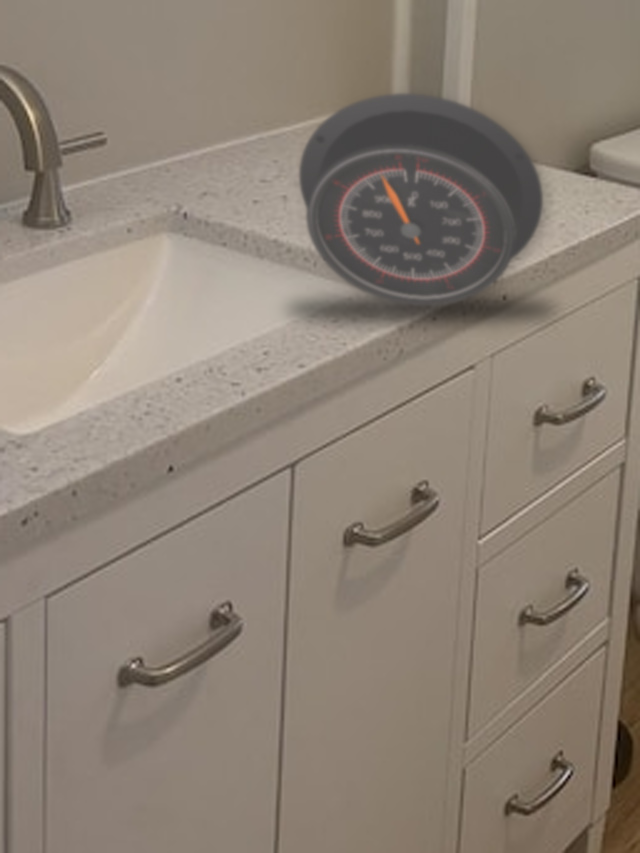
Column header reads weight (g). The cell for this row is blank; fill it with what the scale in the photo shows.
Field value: 950 g
